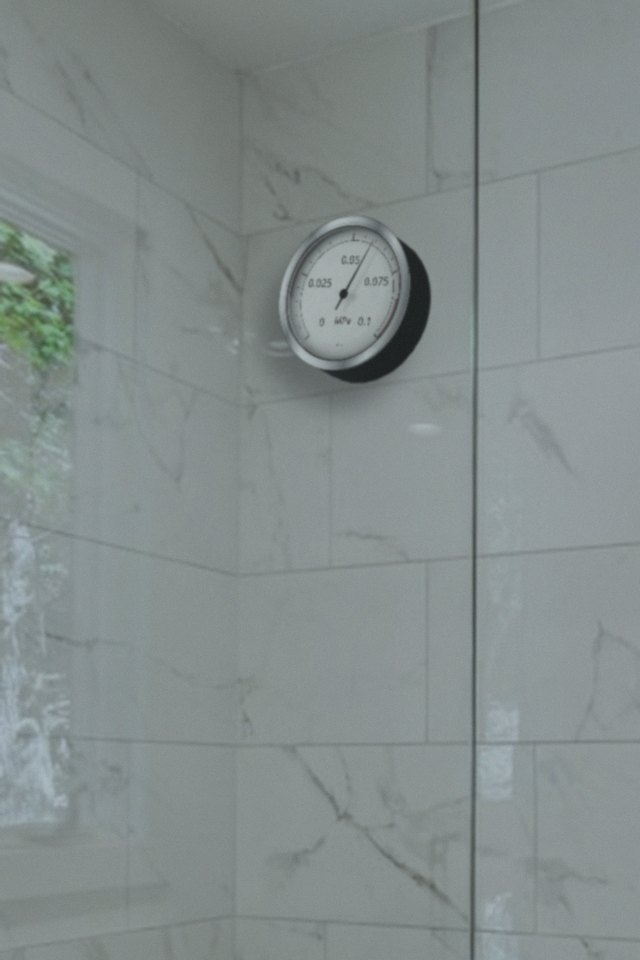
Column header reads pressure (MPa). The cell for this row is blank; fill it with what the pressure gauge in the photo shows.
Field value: 0.06 MPa
